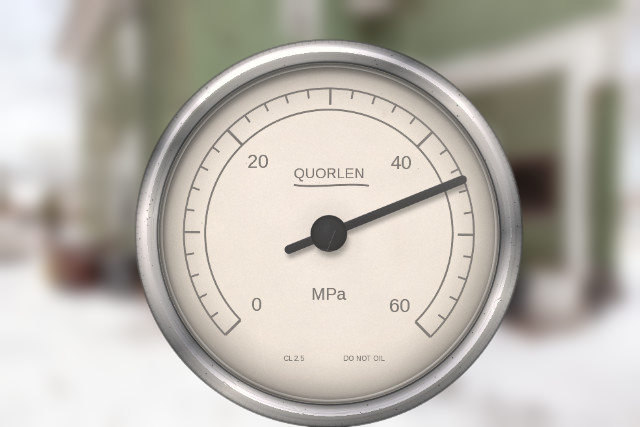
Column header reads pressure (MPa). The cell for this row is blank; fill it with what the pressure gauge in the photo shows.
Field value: 45 MPa
